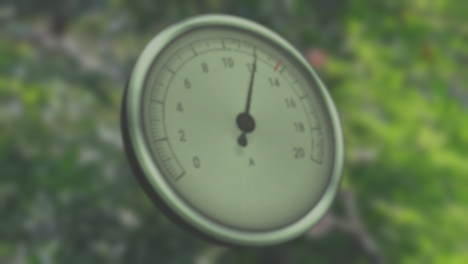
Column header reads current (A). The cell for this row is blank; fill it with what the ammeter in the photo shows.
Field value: 12 A
